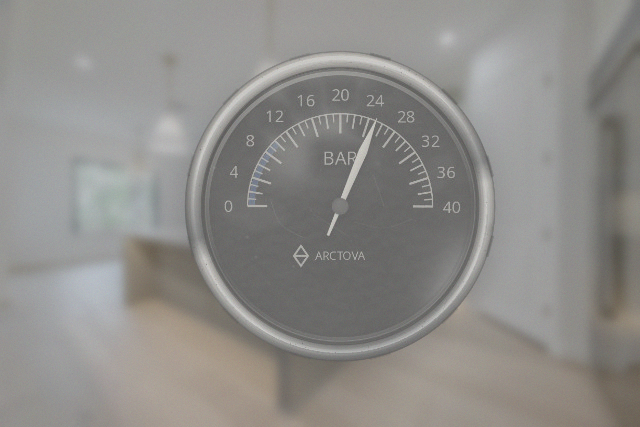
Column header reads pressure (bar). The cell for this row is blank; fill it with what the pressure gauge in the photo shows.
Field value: 25 bar
